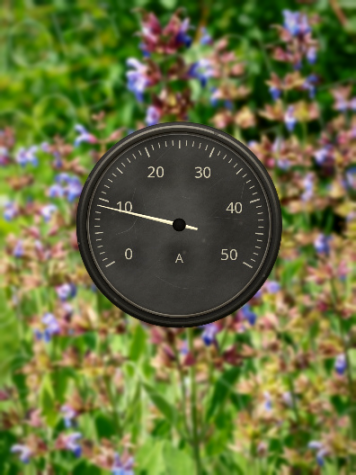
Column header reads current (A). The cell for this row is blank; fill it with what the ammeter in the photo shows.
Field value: 9 A
